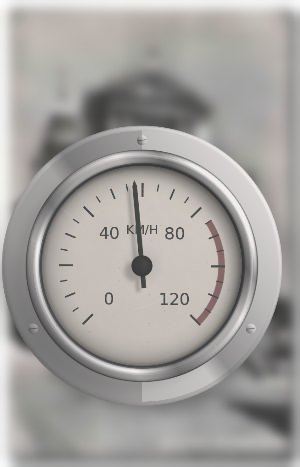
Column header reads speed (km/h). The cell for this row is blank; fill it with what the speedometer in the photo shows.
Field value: 57.5 km/h
